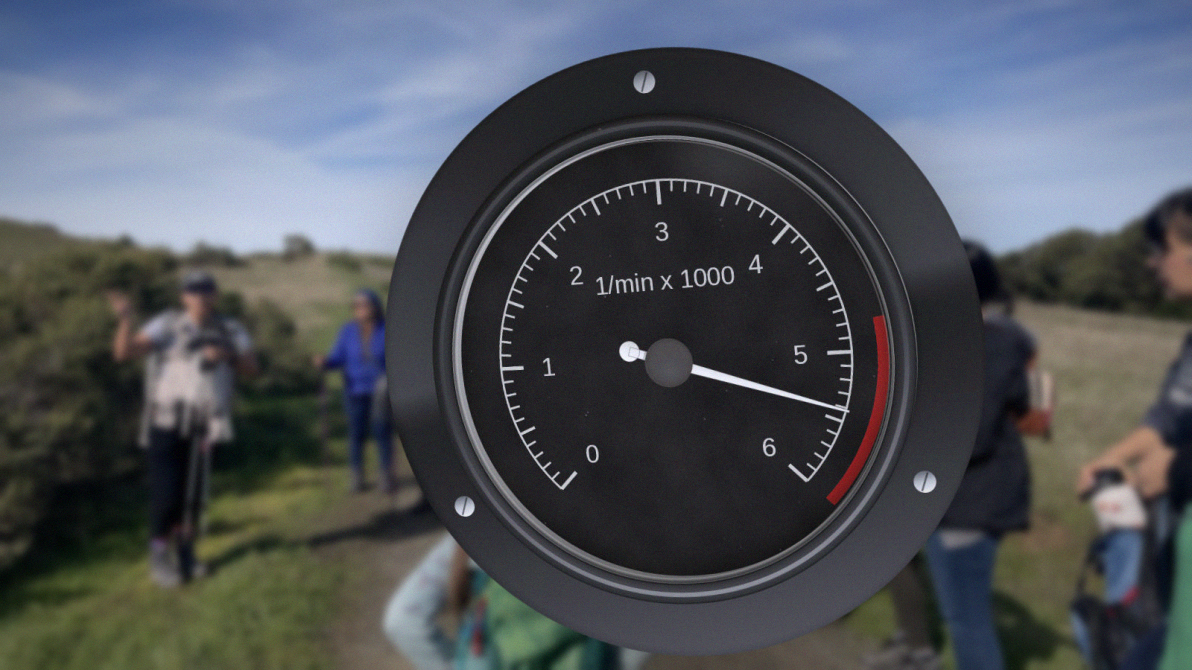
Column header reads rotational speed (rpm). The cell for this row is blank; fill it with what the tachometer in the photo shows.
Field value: 5400 rpm
